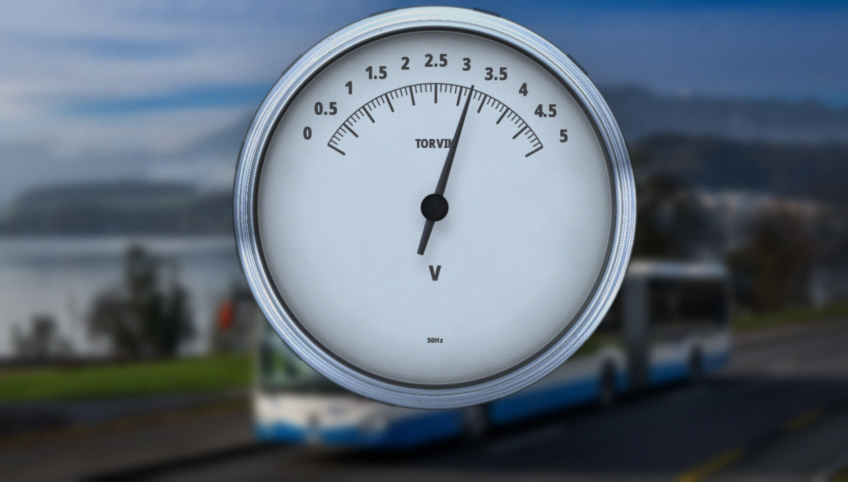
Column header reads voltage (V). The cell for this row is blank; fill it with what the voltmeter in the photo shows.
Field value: 3.2 V
